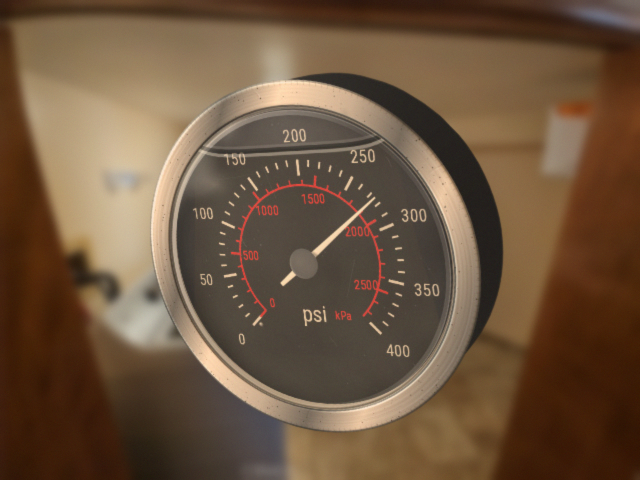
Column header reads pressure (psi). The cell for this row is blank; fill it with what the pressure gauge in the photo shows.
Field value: 275 psi
